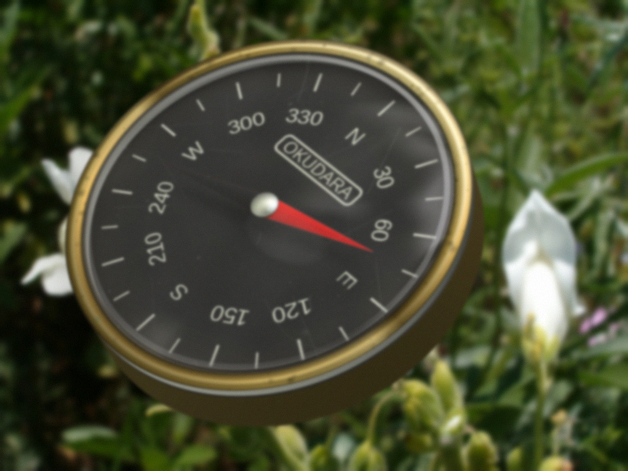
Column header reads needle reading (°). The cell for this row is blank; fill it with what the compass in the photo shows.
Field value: 75 °
